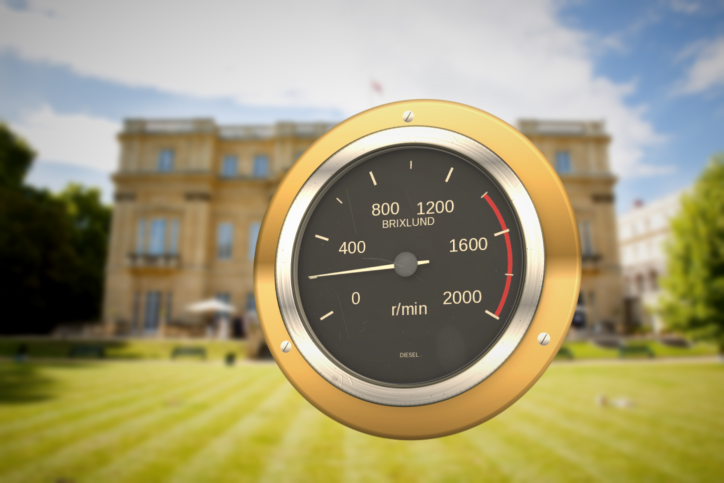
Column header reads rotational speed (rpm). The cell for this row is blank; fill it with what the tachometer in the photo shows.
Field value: 200 rpm
